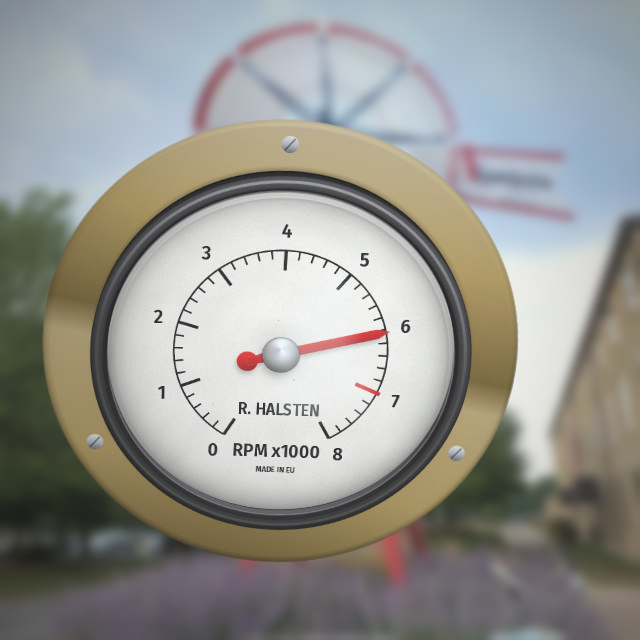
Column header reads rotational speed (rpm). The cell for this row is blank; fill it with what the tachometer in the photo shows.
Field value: 6000 rpm
